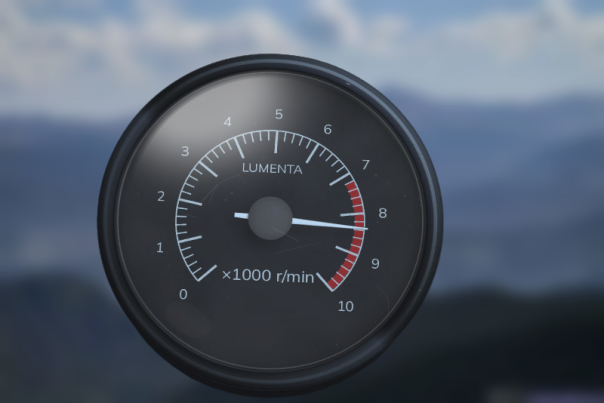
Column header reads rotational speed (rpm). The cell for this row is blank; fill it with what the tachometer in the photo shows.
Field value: 8400 rpm
